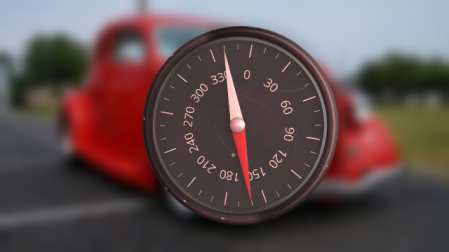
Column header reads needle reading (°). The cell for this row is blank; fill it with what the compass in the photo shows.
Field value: 160 °
